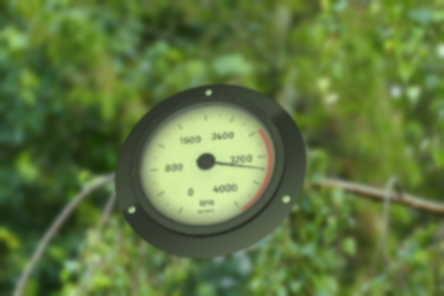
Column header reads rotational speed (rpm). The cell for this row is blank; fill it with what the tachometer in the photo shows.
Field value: 3400 rpm
